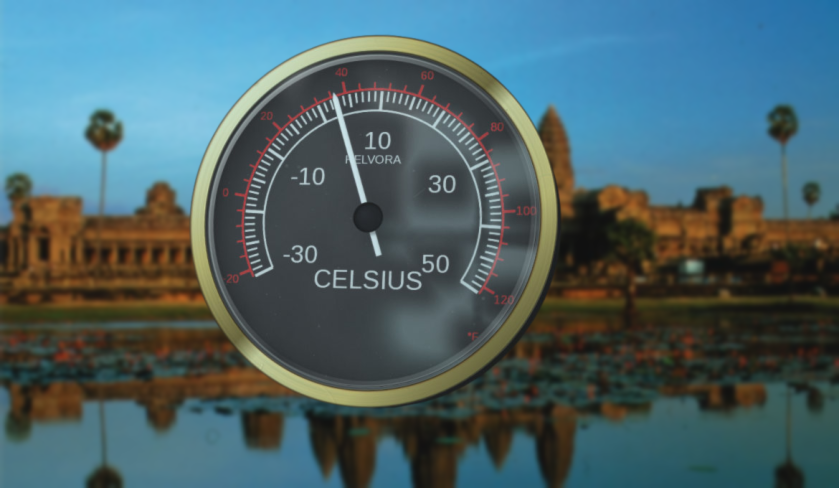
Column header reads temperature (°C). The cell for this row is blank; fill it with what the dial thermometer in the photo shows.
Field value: 3 °C
